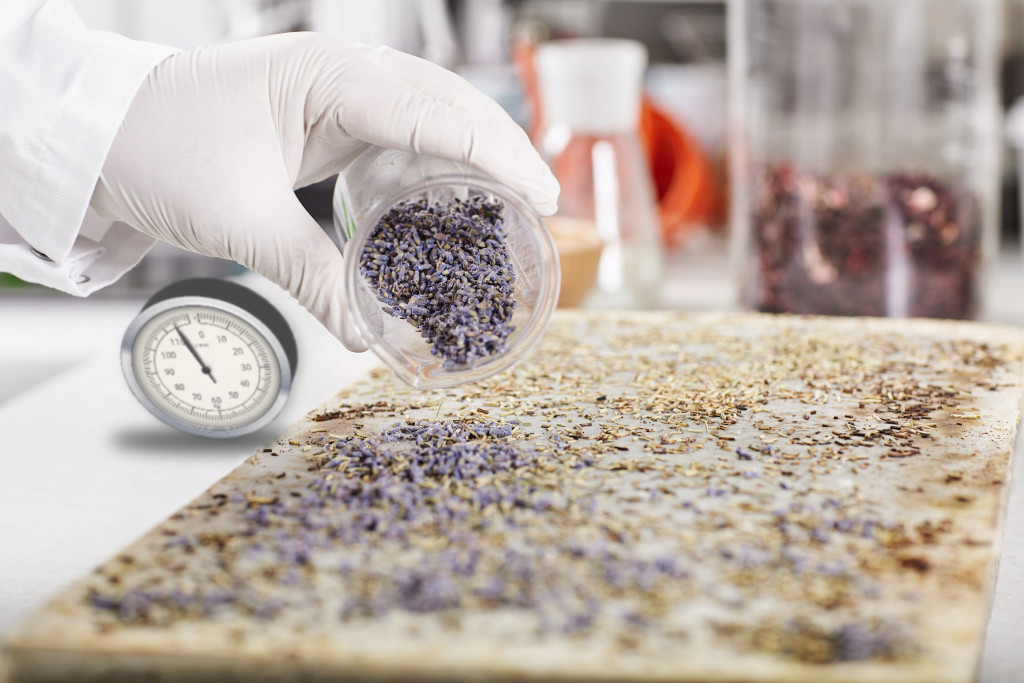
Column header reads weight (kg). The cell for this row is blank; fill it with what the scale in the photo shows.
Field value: 115 kg
